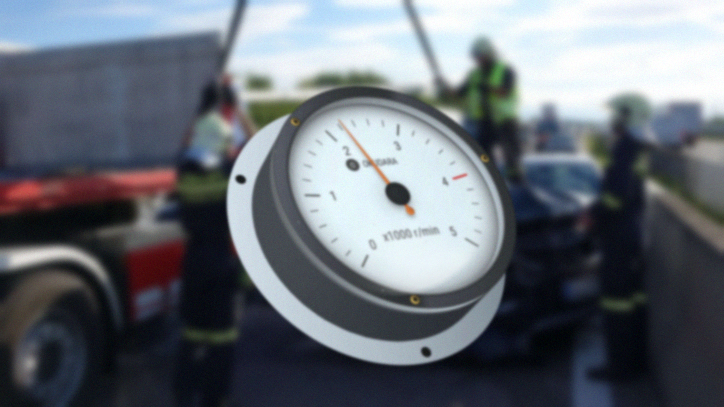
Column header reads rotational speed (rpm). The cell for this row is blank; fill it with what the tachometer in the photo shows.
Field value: 2200 rpm
